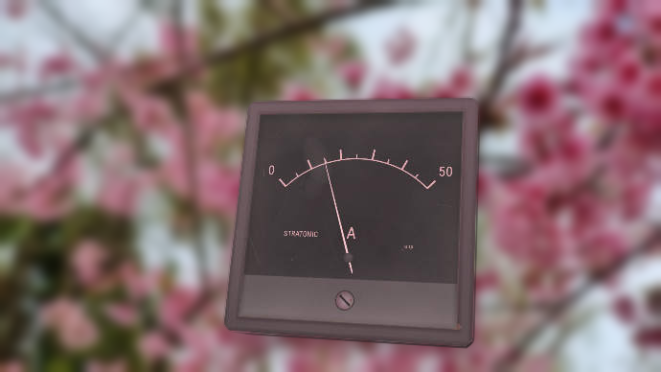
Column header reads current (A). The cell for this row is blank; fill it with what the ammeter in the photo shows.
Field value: 15 A
